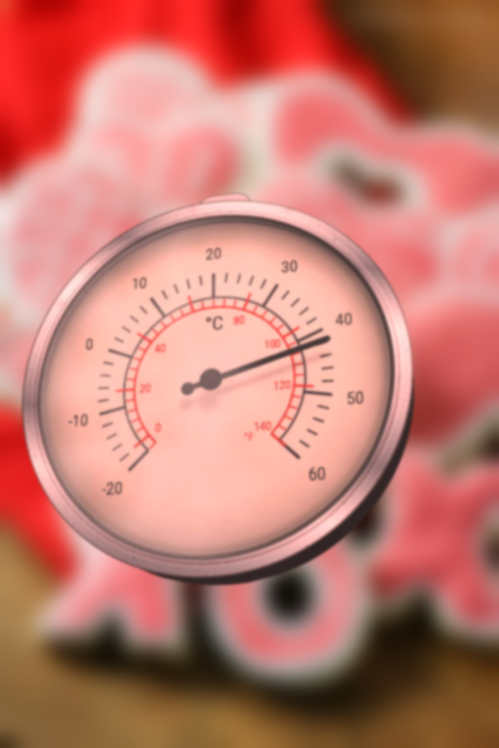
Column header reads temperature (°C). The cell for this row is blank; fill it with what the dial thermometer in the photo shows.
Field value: 42 °C
